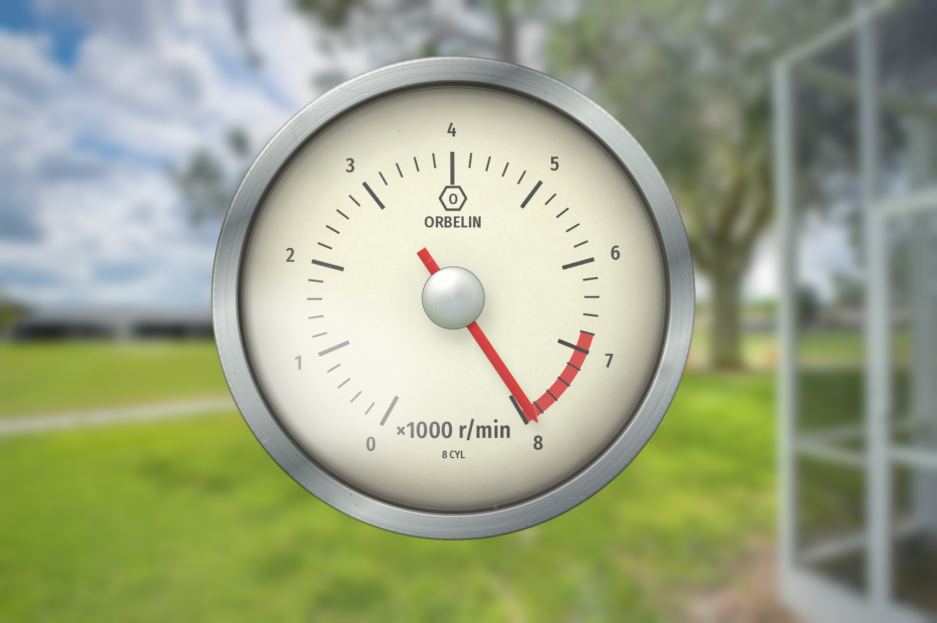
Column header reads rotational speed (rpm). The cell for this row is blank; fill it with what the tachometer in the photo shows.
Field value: 7900 rpm
